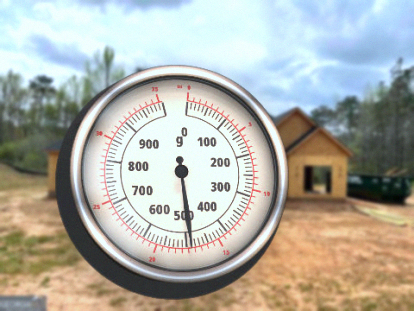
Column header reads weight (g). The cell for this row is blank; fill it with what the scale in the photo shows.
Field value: 490 g
